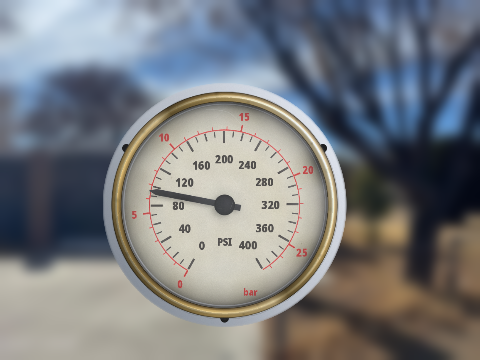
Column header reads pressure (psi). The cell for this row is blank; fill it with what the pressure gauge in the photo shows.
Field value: 95 psi
